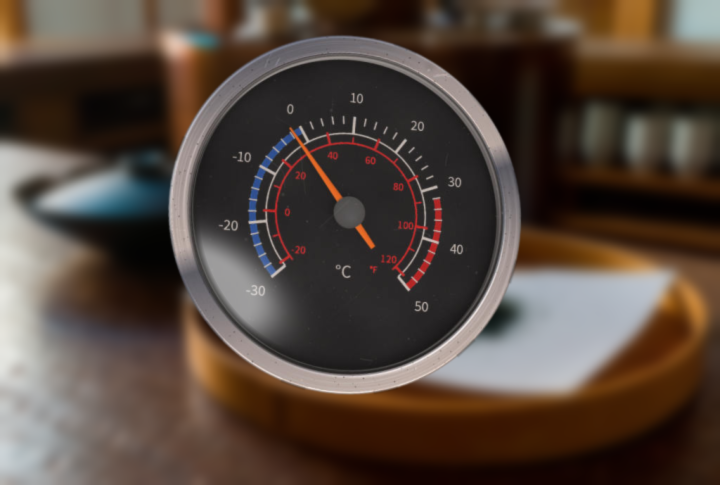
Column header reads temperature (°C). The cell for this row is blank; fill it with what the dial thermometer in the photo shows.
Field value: -2 °C
